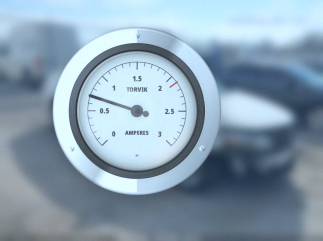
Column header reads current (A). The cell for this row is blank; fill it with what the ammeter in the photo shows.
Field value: 0.7 A
